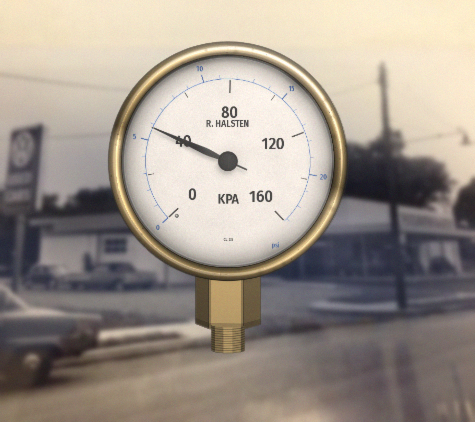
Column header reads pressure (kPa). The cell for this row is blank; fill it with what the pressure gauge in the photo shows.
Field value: 40 kPa
